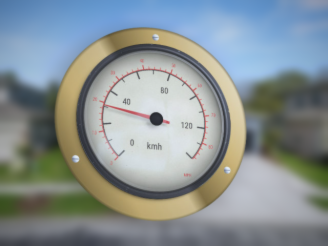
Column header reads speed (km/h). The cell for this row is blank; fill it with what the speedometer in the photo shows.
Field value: 30 km/h
